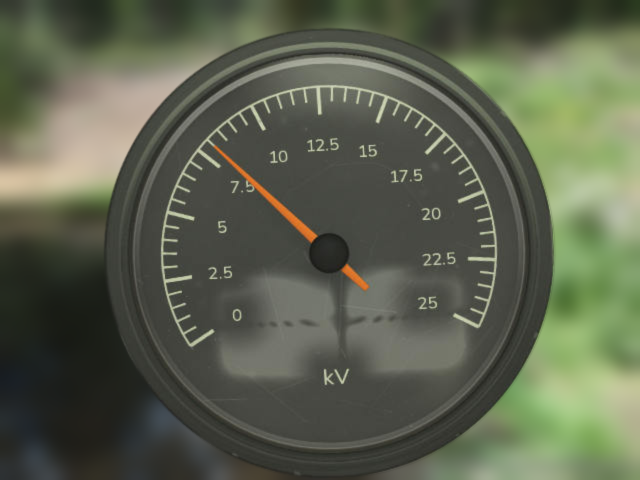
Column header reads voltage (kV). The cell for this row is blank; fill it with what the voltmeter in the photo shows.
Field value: 8 kV
